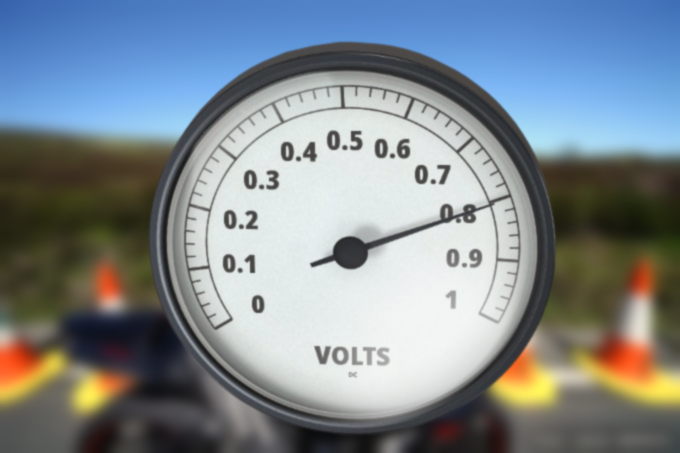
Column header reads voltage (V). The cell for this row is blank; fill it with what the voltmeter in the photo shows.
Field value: 0.8 V
